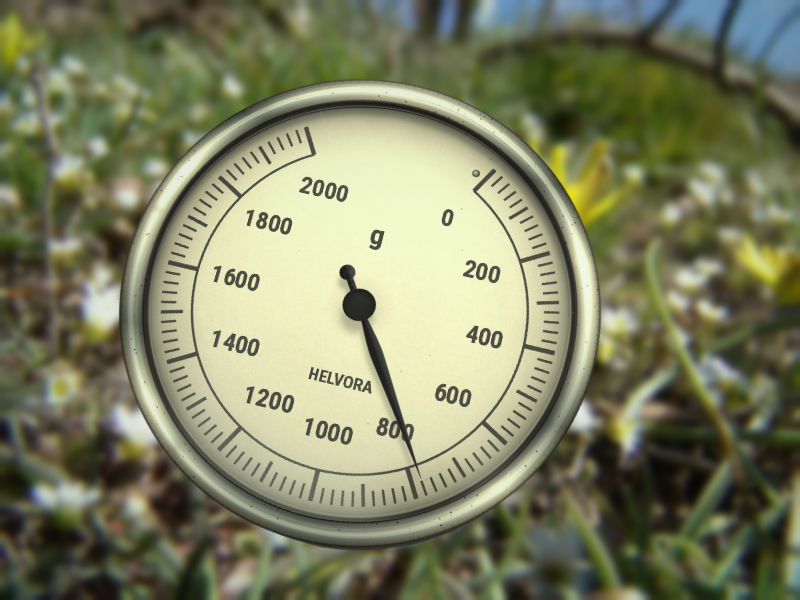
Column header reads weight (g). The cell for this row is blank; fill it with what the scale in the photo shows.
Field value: 780 g
